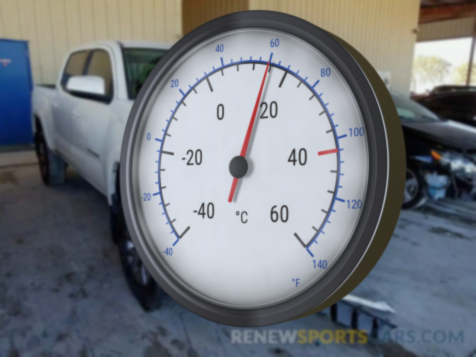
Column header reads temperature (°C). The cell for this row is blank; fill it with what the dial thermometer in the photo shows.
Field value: 16 °C
